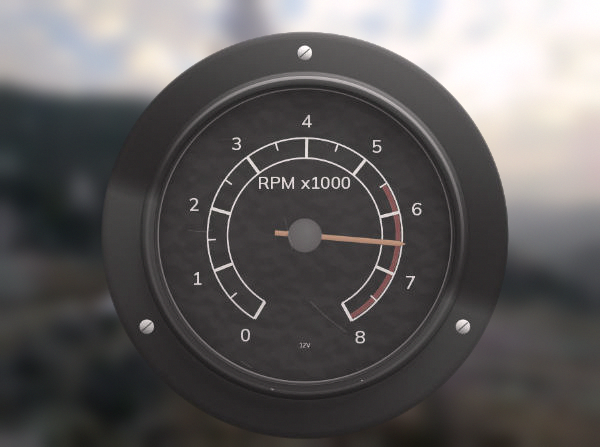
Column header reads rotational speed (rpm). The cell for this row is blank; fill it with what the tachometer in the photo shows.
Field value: 6500 rpm
